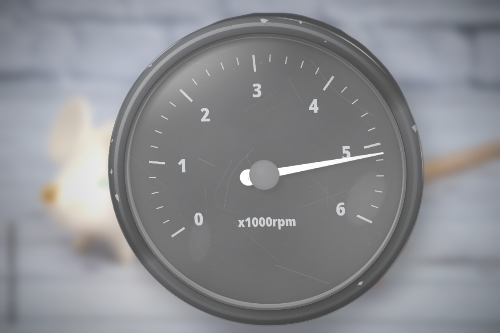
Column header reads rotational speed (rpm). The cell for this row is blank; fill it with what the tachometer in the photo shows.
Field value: 5100 rpm
